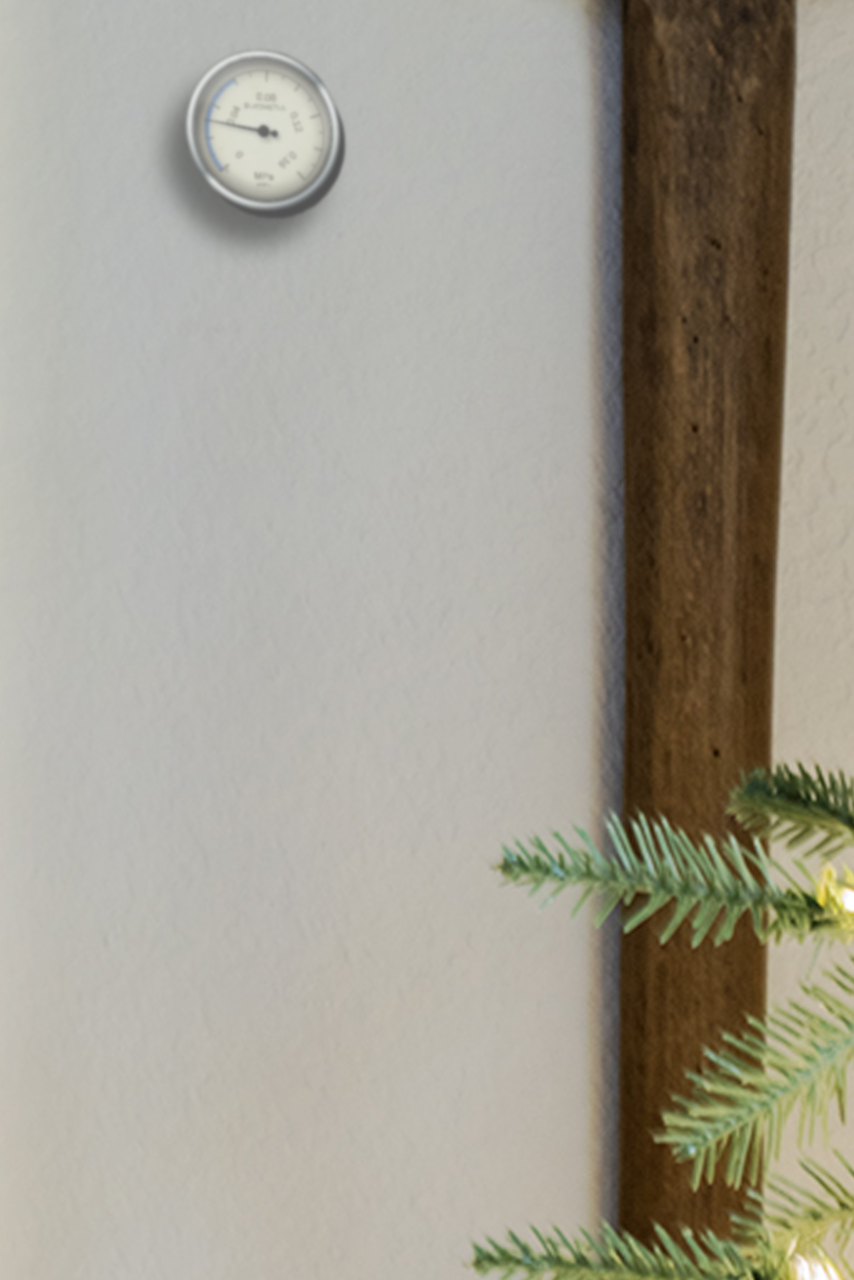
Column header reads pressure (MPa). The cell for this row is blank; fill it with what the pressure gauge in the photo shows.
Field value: 0.03 MPa
